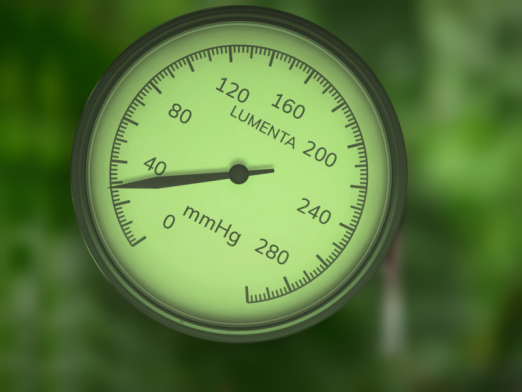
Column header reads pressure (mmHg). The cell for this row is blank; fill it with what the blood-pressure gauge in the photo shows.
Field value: 28 mmHg
